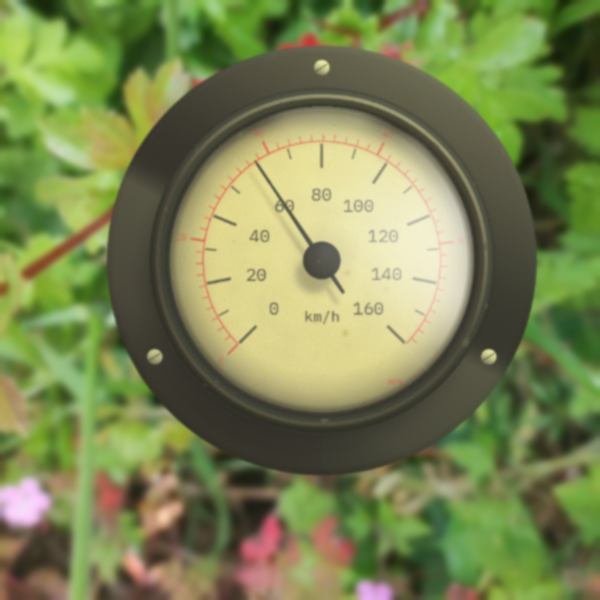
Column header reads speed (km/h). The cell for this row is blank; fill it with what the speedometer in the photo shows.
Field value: 60 km/h
